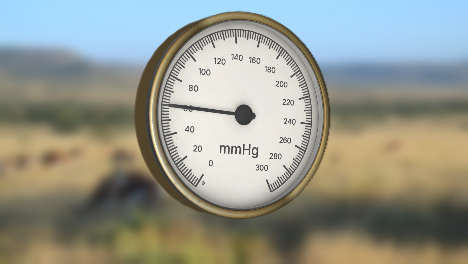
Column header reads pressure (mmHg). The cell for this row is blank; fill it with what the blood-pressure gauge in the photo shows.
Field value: 60 mmHg
